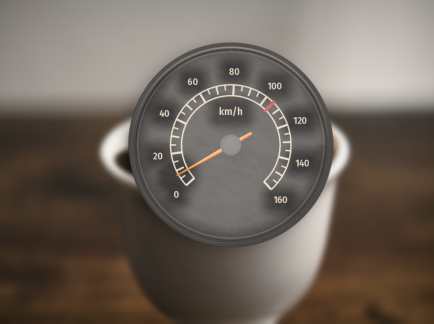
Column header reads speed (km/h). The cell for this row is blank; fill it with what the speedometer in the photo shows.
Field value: 7.5 km/h
